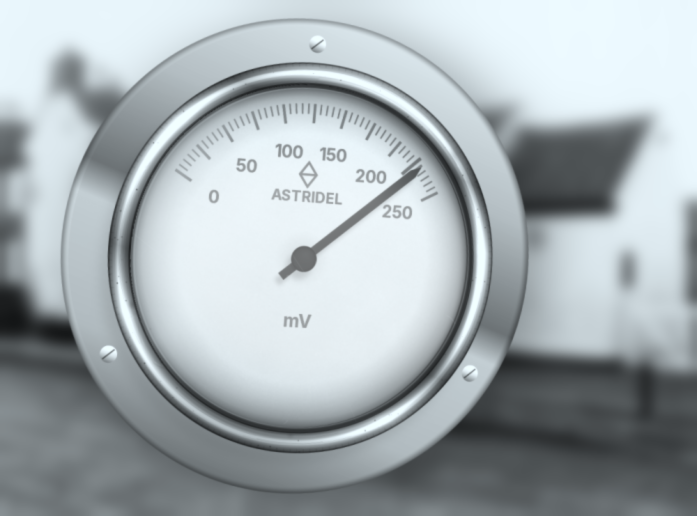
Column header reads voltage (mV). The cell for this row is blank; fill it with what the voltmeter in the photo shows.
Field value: 225 mV
